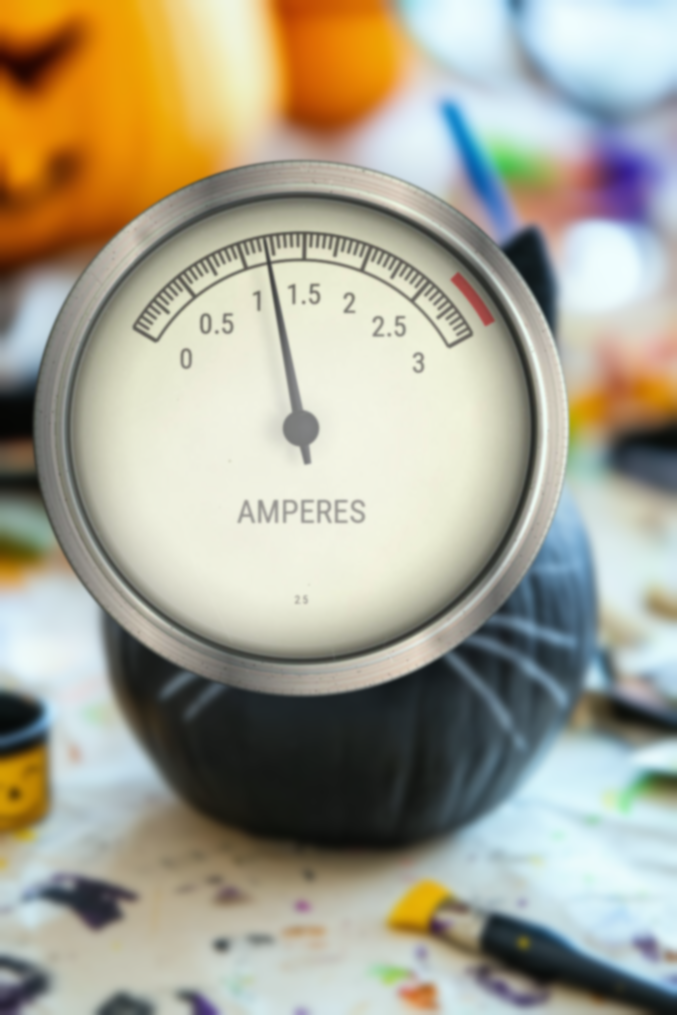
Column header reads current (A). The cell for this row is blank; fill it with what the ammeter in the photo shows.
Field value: 1.2 A
